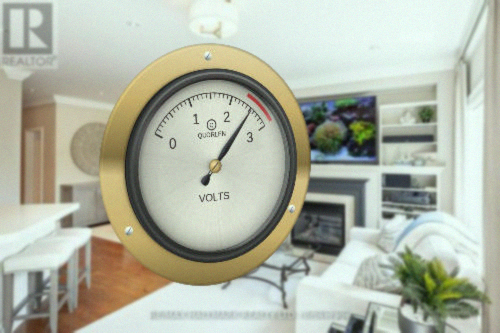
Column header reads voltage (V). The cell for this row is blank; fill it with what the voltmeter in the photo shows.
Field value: 2.5 V
